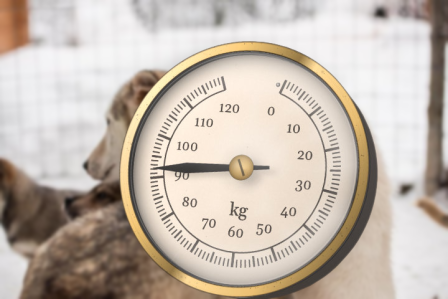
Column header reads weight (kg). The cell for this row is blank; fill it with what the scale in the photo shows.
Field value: 92 kg
